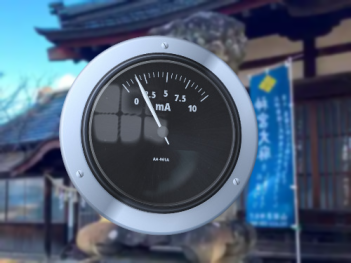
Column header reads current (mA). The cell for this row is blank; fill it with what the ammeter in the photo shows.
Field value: 1.5 mA
